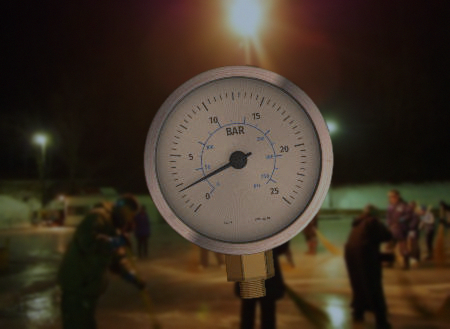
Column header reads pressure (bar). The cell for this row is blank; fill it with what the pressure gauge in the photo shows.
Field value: 2 bar
